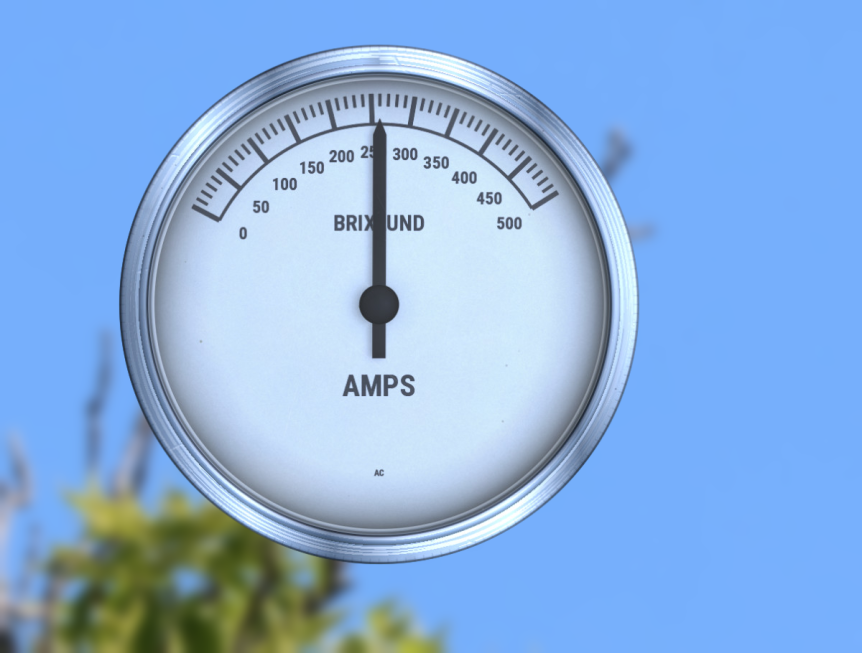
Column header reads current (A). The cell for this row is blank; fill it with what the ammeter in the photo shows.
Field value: 260 A
